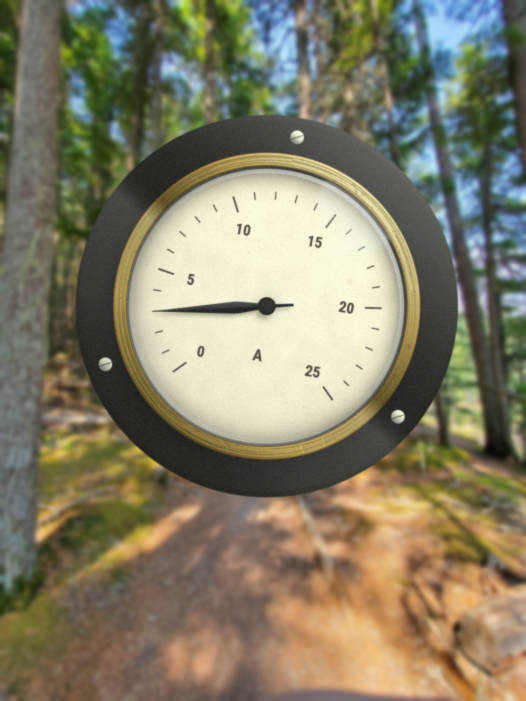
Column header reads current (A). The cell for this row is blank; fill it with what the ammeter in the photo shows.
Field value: 3 A
